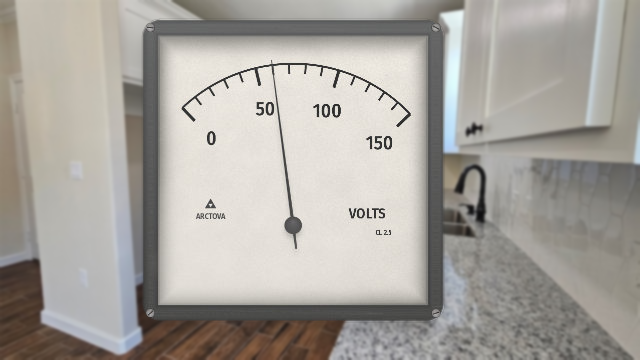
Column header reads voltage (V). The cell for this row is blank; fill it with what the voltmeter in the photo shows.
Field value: 60 V
